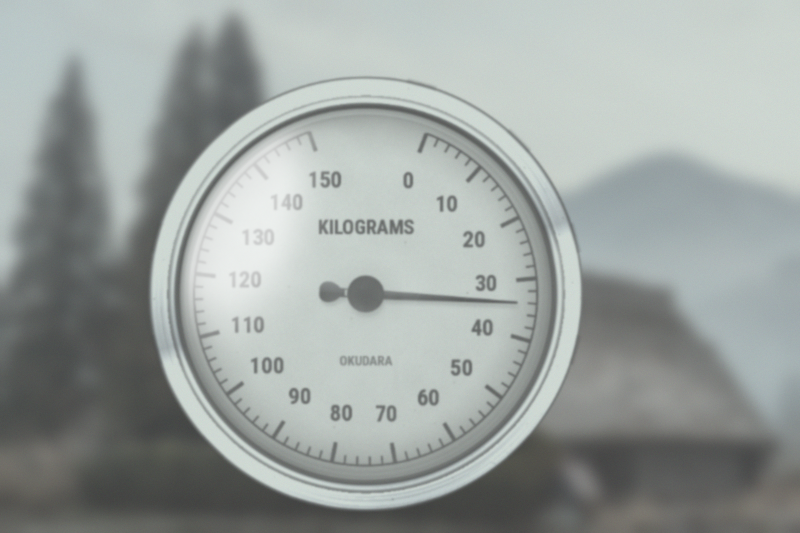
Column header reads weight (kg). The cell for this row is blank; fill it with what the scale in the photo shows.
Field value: 34 kg
